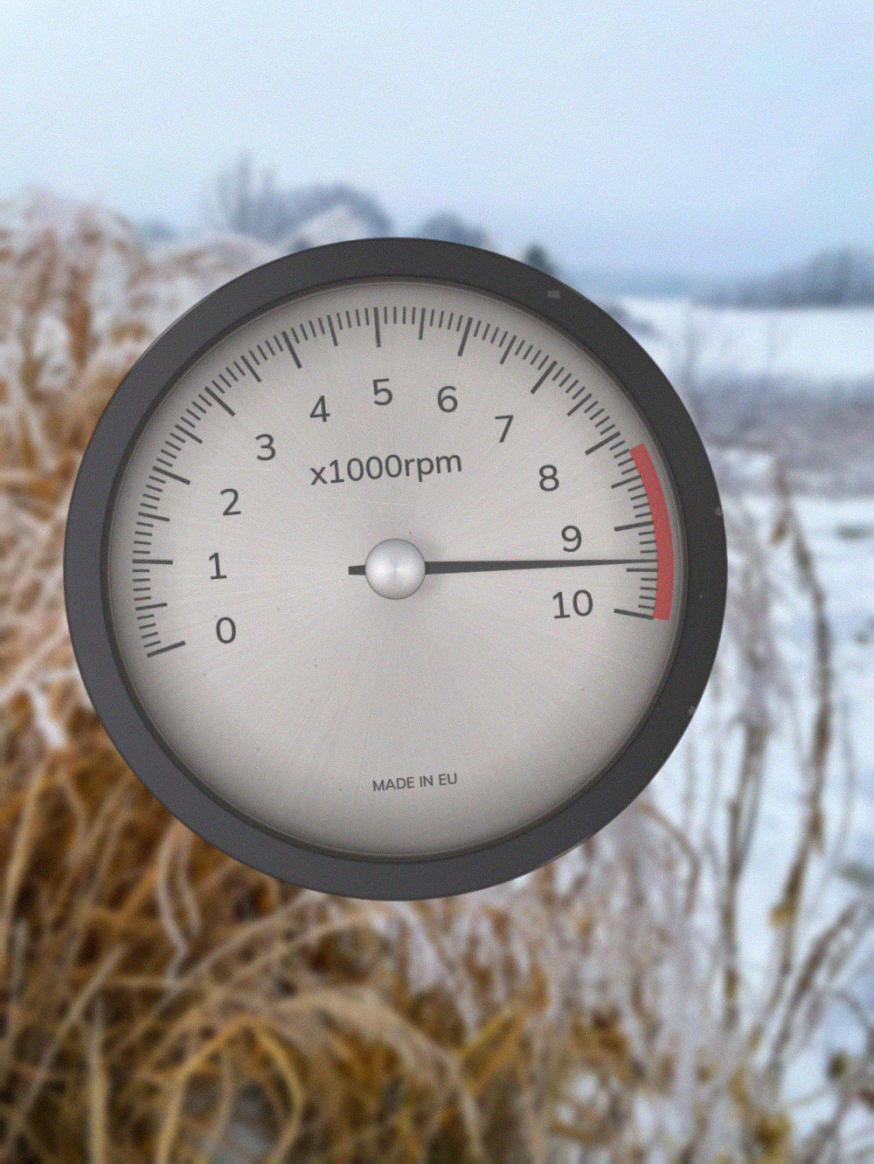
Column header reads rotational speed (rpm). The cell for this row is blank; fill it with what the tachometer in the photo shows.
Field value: 9400 rpm
